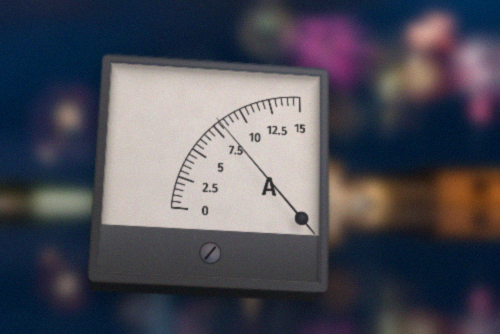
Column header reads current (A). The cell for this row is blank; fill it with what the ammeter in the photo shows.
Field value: 8 A
